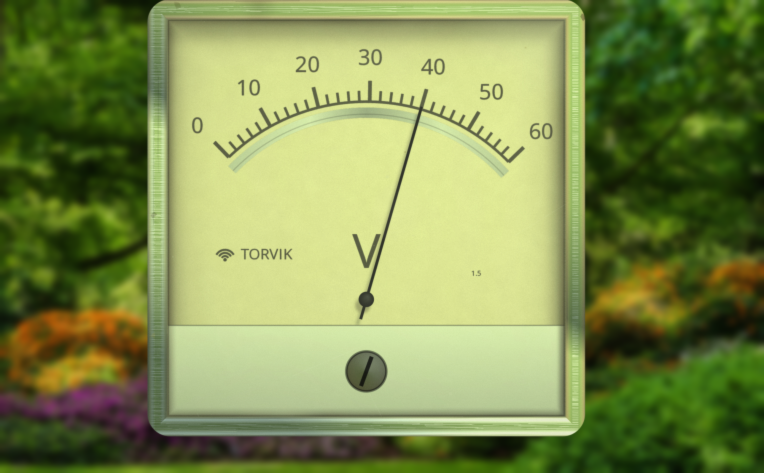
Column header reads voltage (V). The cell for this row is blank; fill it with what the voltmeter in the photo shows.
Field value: 40 V
